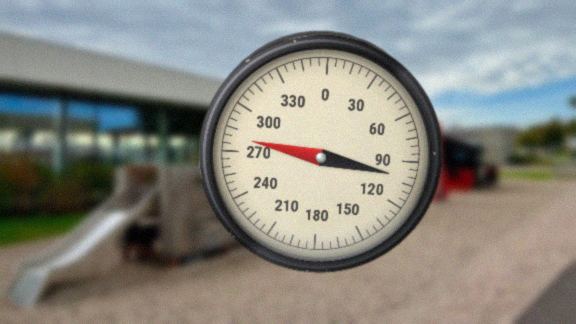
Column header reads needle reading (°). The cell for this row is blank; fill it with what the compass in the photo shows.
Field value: 280 °
